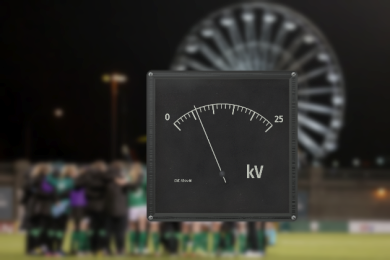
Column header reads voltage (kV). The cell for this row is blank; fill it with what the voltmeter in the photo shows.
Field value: 6 kV
